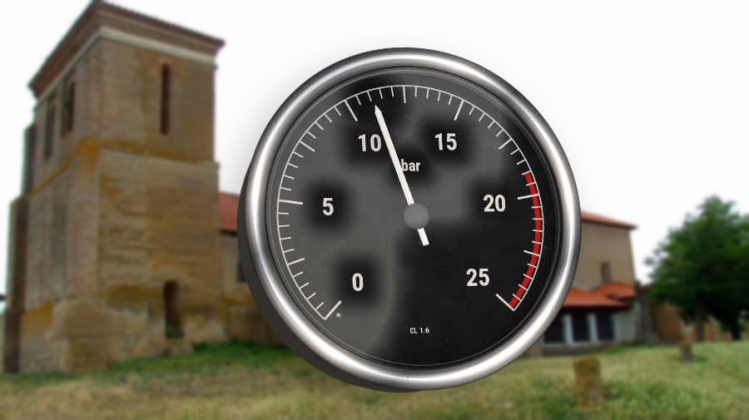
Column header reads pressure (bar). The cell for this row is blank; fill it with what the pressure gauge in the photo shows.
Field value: 11 bar
